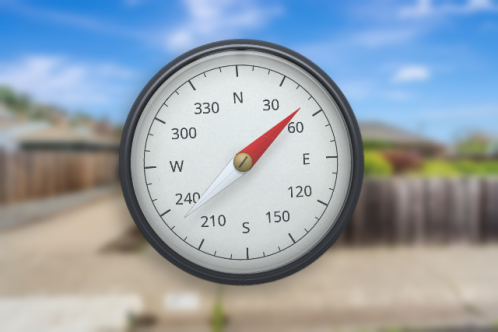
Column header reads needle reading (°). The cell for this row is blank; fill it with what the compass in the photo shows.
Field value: 50 °
